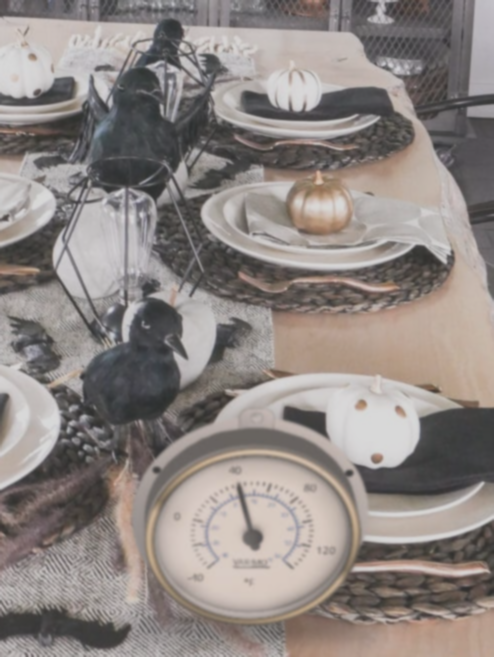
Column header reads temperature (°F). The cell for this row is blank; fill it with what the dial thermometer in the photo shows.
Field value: 40 °F
